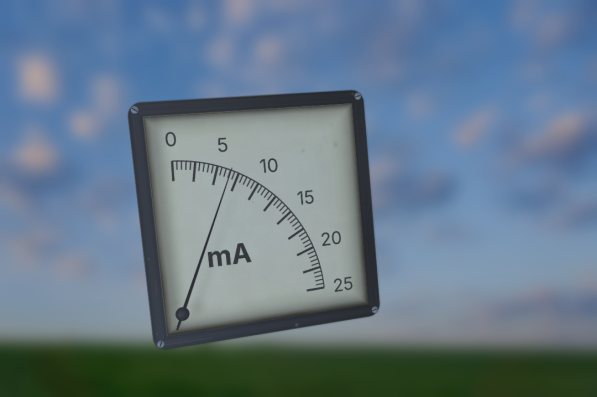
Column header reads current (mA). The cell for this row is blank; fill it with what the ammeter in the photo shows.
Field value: 6.5 mA
